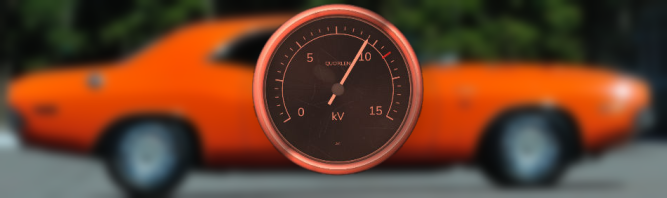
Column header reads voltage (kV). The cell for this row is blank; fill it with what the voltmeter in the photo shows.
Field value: 9.5 kV
